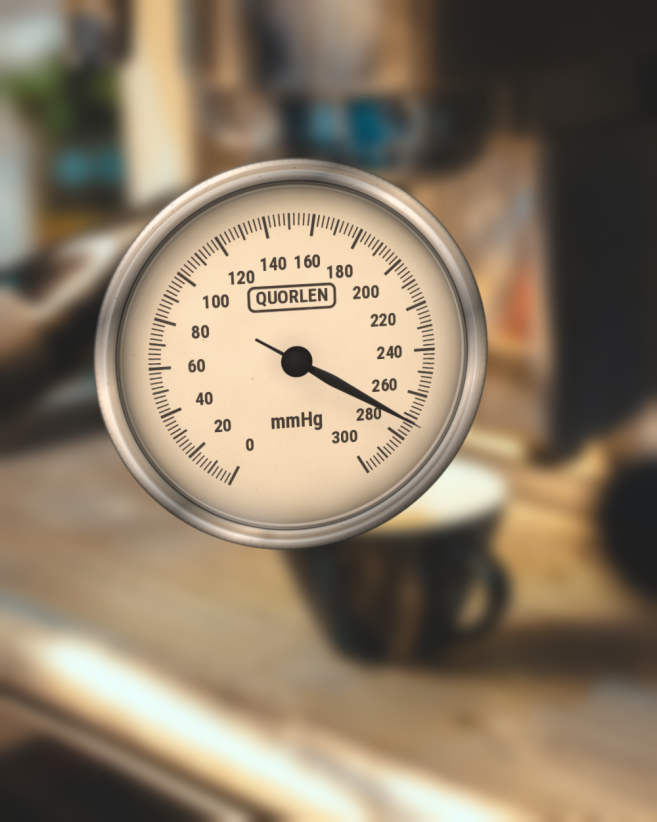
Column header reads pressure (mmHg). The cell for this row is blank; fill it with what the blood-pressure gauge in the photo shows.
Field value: 272 mmHg
